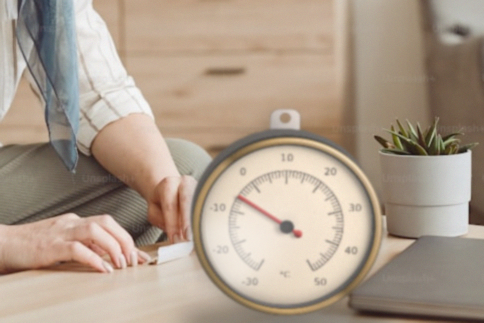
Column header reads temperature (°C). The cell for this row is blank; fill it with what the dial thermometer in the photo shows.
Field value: -5 °C
